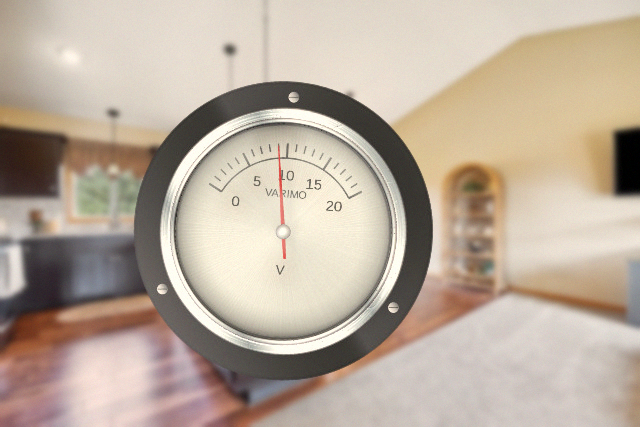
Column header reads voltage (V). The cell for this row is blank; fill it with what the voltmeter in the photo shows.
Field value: 9 V
